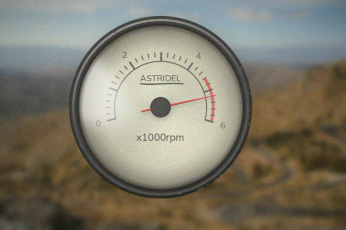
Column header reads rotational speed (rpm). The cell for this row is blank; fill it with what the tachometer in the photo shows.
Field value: 5200 rpm
